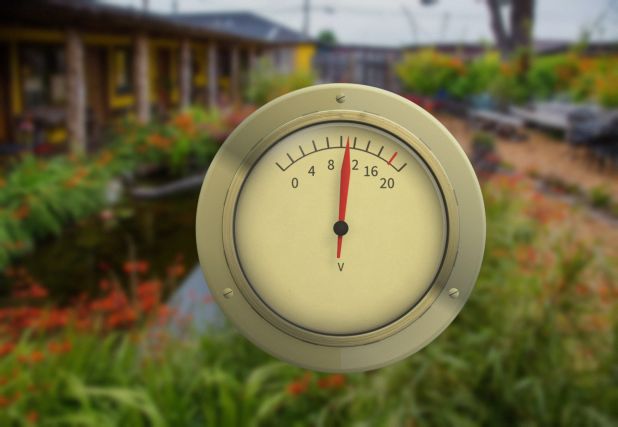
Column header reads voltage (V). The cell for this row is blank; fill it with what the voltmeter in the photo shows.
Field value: 11 V
